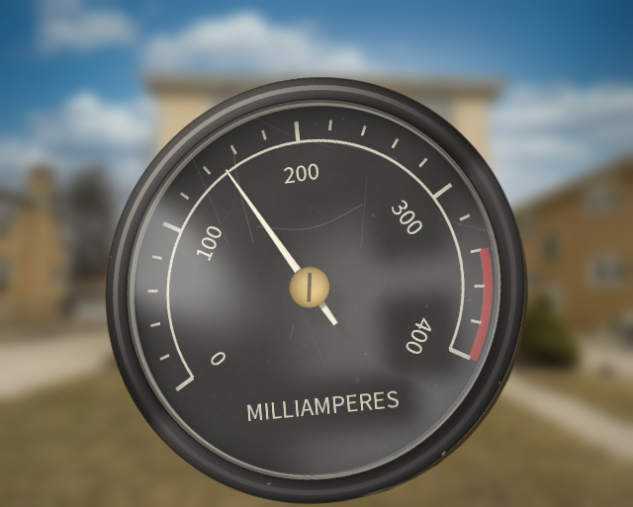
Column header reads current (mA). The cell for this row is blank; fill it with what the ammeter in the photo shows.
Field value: 150 mA
